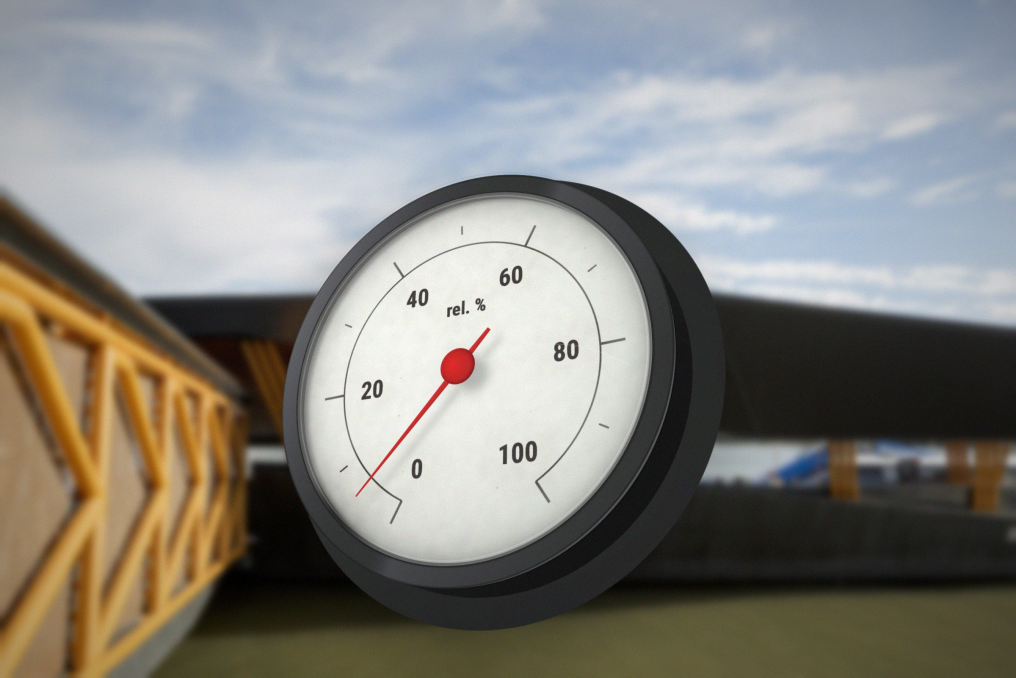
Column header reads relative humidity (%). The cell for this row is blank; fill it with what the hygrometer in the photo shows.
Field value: 5 %
